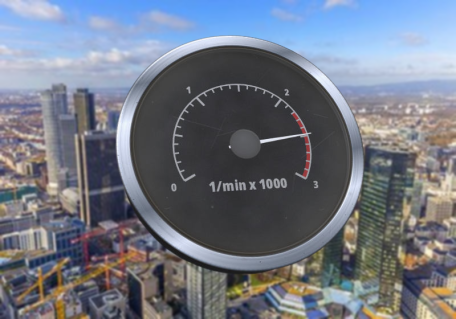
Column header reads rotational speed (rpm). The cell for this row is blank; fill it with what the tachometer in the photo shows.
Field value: 2500 rpm
